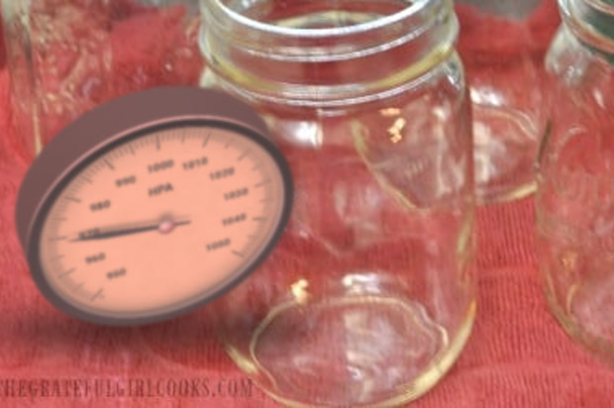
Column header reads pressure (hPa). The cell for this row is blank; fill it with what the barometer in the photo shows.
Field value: 970 hPa
